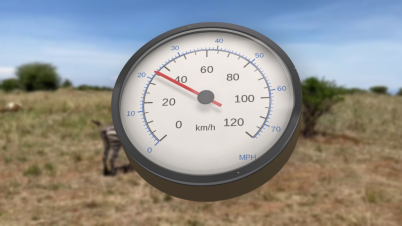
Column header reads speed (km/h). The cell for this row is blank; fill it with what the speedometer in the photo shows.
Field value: 35 km/h
